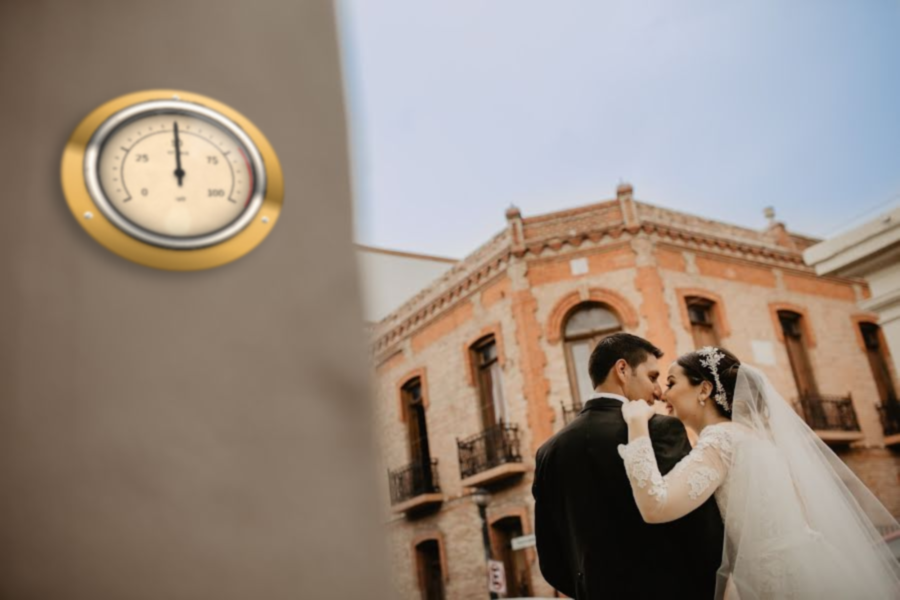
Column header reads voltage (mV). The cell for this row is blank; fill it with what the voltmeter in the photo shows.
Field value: 50 mV
